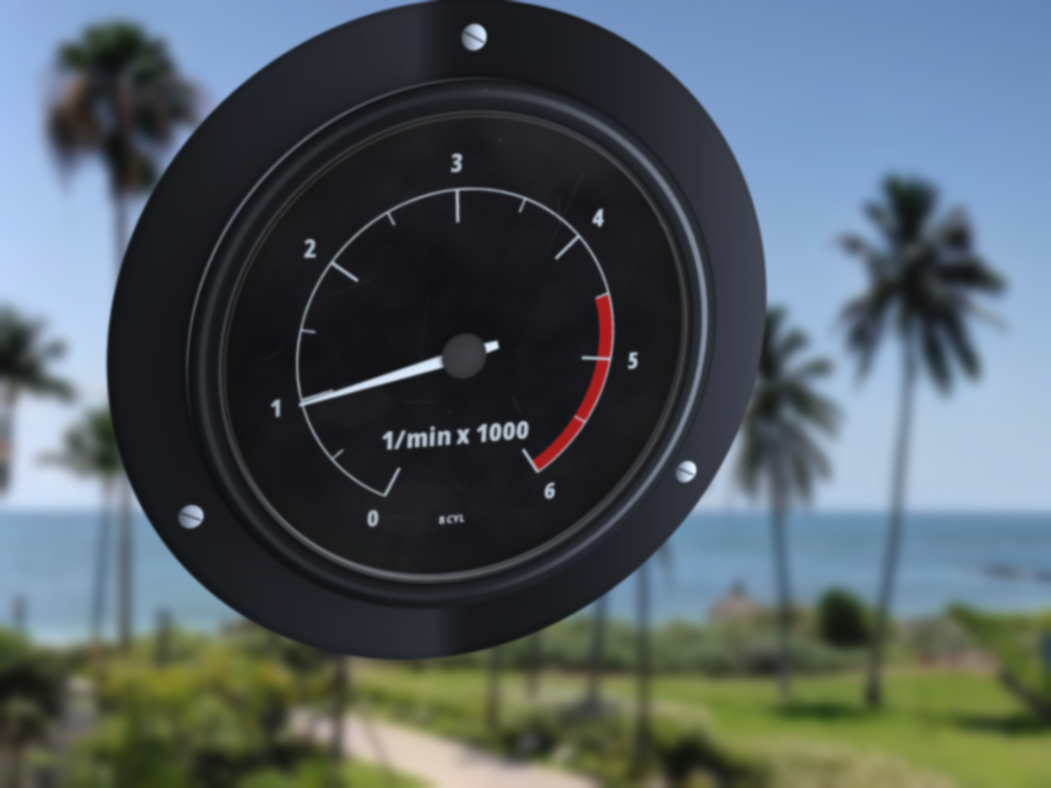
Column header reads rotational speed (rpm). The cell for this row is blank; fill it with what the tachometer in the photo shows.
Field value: 1000 rpm
